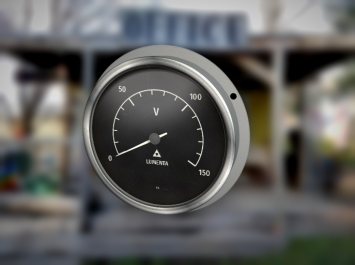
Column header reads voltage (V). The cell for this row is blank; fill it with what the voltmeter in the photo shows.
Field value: 0 V
